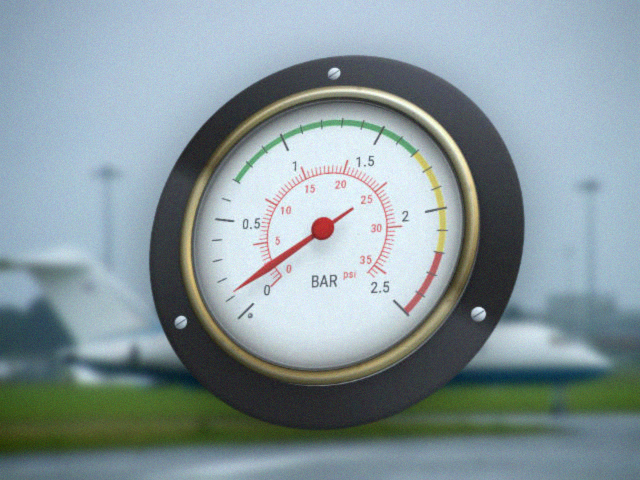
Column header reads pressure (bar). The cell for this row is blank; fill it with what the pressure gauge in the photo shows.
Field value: 0.1 bar
